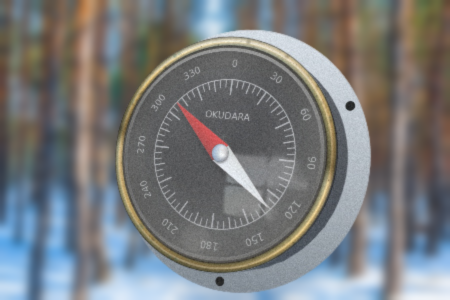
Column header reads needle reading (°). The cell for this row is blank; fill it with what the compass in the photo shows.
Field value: 310 °
